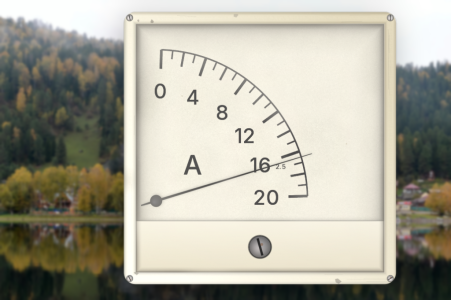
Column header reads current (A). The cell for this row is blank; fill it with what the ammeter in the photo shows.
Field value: 16.5 A
